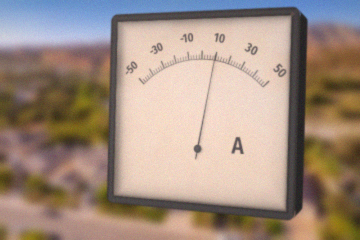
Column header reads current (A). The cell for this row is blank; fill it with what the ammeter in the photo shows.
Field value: 10 A
